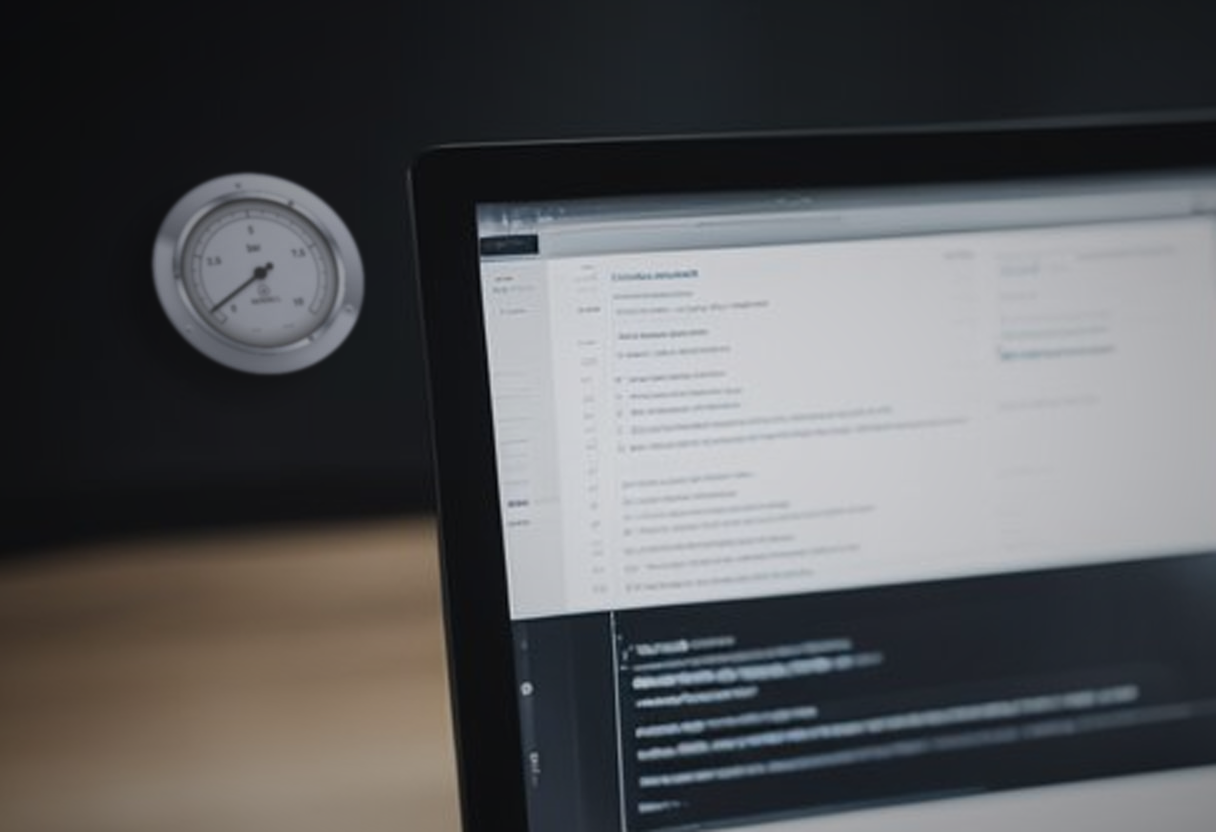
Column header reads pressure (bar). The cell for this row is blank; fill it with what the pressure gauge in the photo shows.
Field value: 0.5 bar
